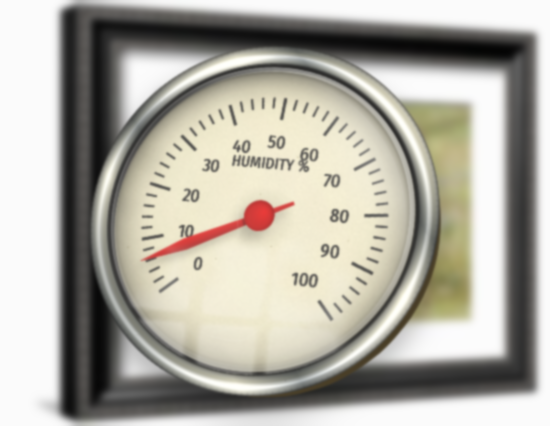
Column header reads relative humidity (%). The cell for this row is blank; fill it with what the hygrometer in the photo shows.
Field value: 6 %
